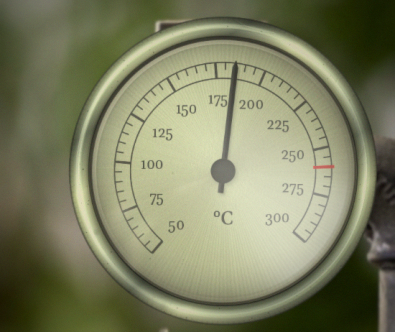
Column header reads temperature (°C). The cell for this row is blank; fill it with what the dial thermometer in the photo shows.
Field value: 185 °C
